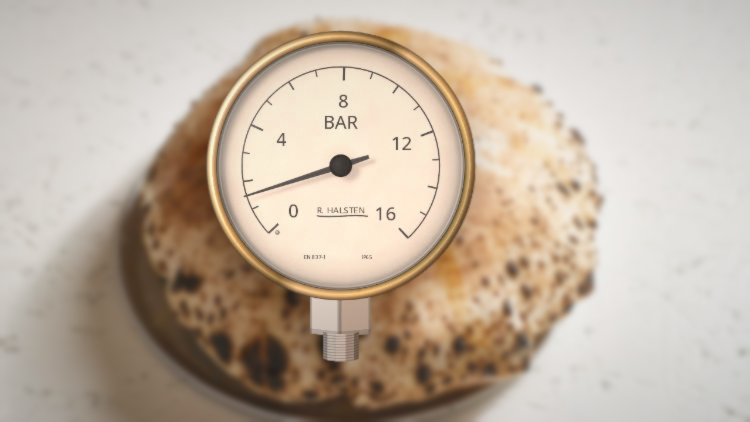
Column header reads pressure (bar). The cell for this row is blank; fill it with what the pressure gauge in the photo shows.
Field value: 1.5 bar
